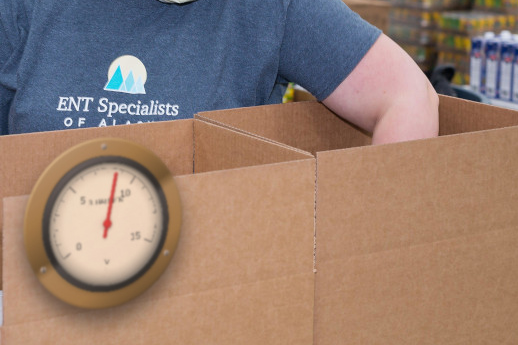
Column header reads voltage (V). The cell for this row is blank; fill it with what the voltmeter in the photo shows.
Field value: 8.5 V
